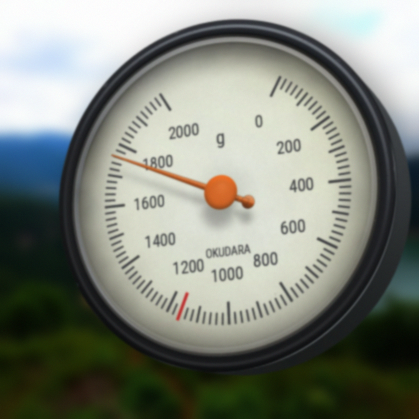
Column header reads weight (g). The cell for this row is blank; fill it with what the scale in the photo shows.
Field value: 1760 g
